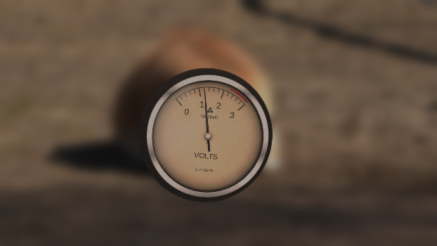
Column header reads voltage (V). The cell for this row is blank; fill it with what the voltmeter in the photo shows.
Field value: 1.2 V
